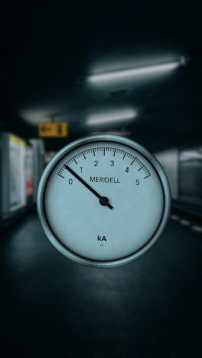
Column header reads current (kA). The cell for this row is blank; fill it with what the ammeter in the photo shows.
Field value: 0.5 kA
